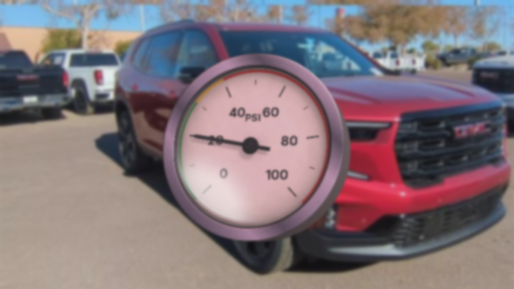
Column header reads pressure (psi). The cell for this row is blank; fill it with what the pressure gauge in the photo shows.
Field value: 20 psi
